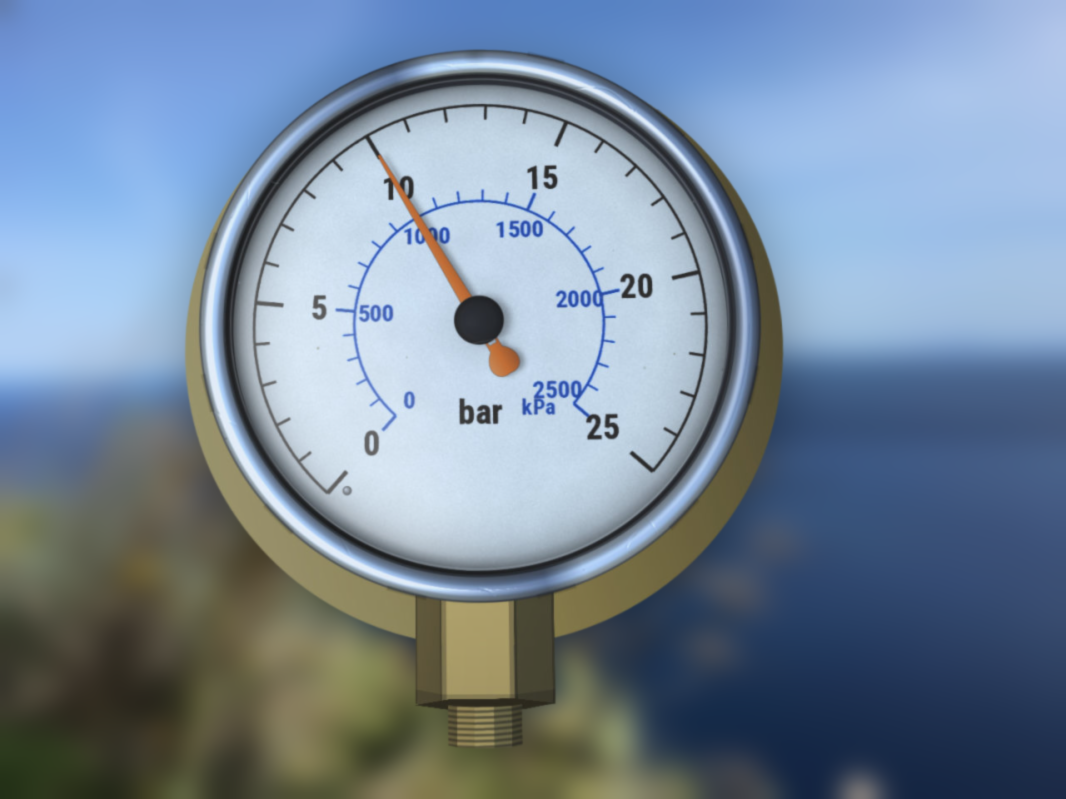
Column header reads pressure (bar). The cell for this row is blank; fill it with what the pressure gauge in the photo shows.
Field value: 10 bar
